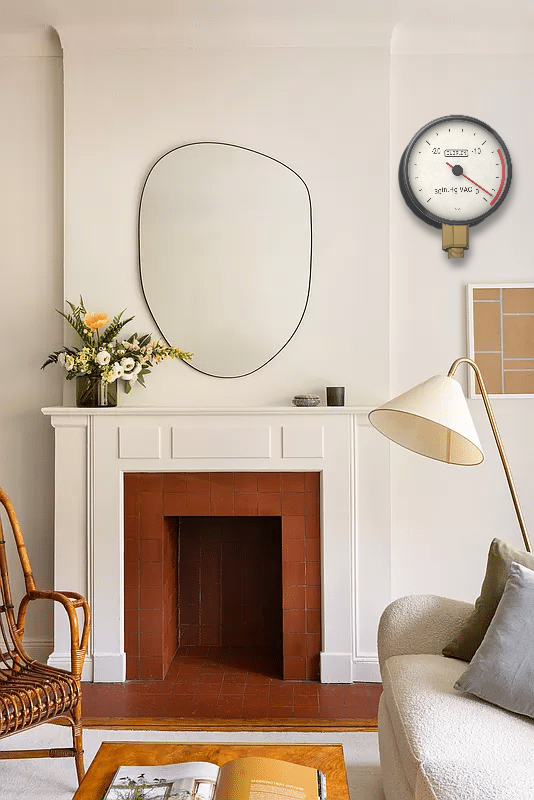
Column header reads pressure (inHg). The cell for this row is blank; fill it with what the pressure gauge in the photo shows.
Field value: -1 inHg
